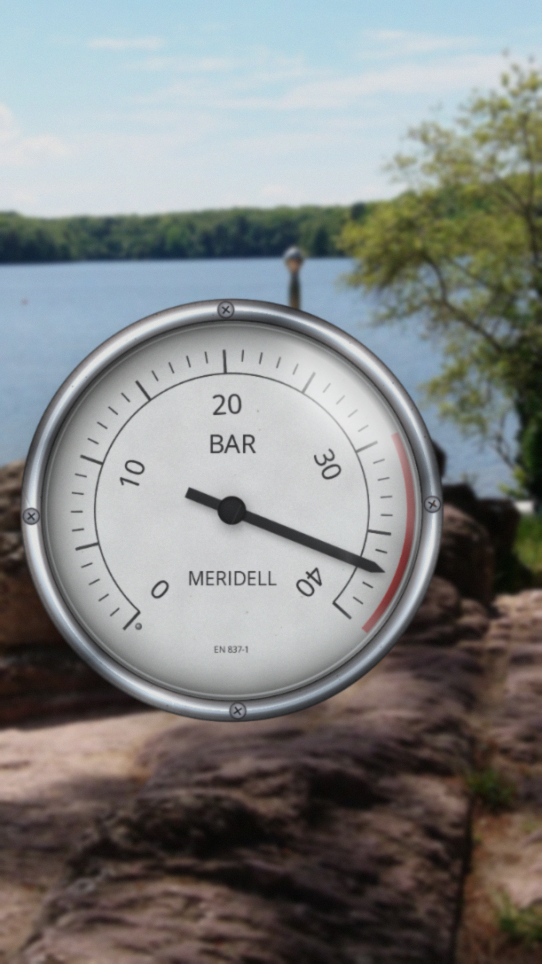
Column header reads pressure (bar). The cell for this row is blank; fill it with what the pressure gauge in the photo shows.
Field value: 37 bar
